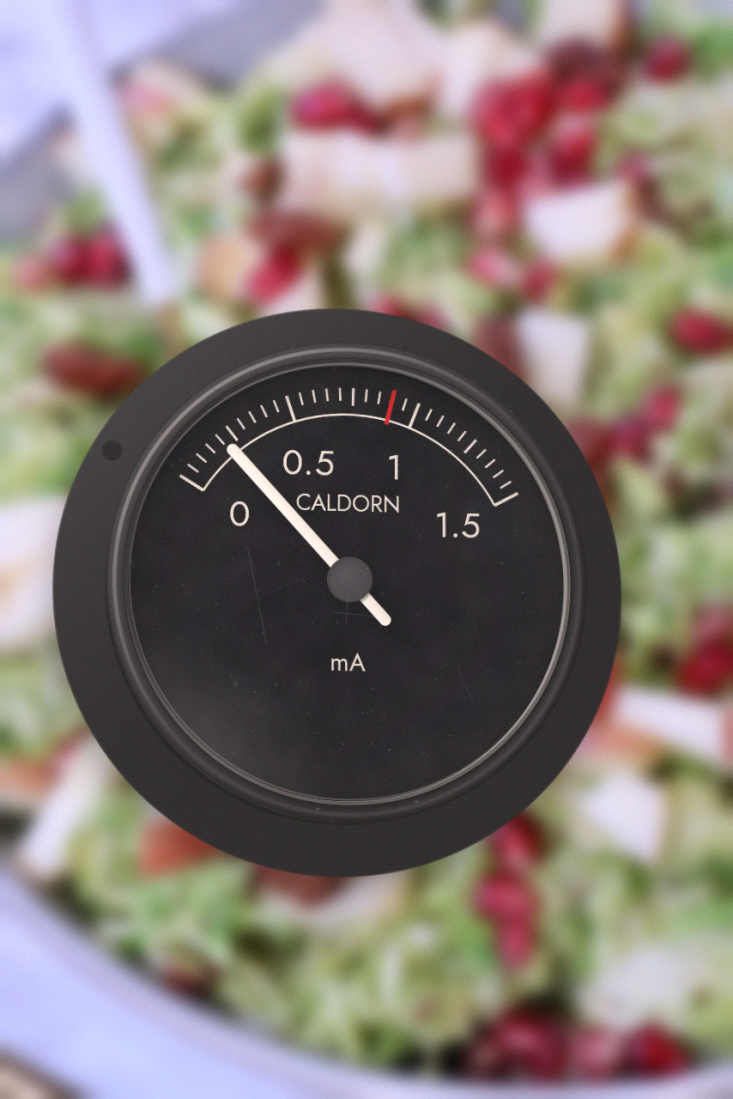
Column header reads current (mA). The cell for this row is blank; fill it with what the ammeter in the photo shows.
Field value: 0.2 mA
